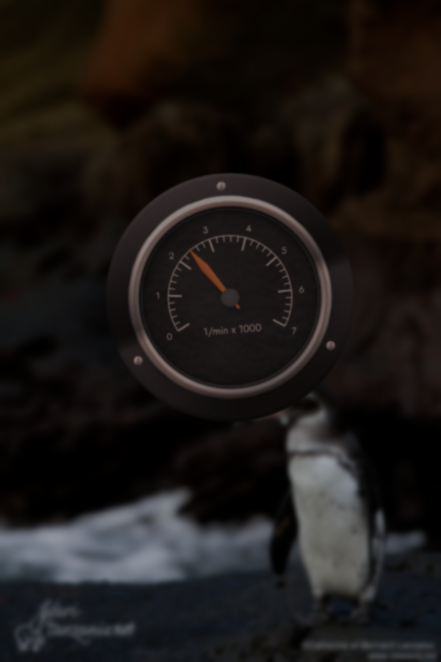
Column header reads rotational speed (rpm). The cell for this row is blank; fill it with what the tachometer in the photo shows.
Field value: 2400 rpm
